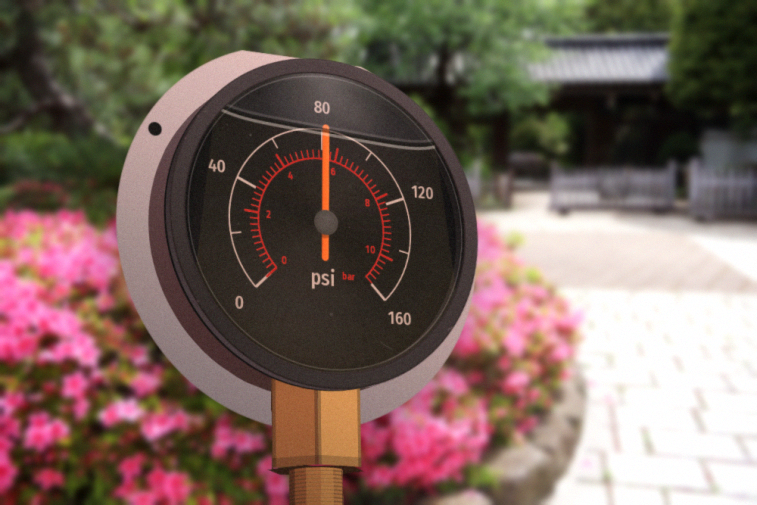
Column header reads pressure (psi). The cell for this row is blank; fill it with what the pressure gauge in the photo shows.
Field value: 80 psi
